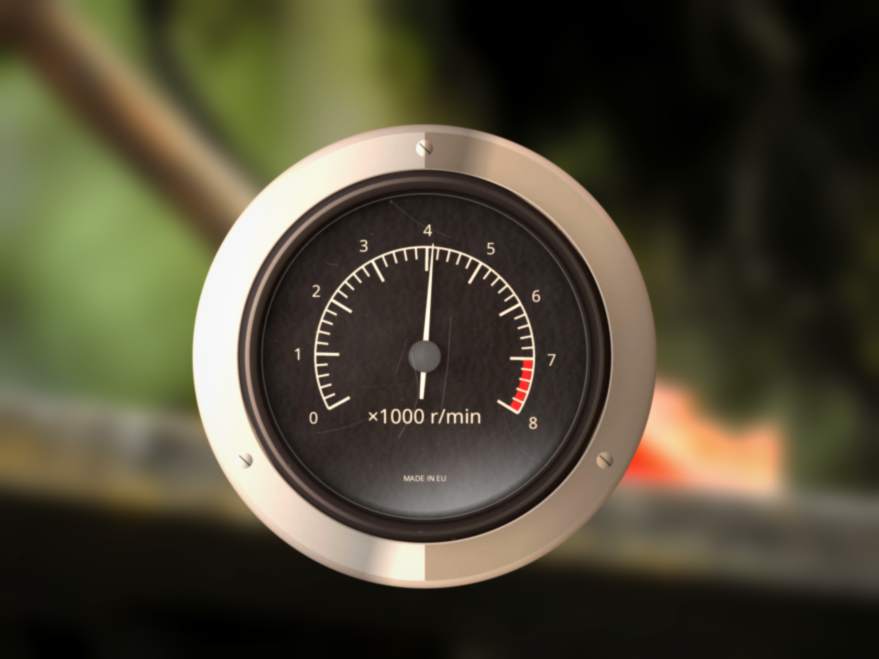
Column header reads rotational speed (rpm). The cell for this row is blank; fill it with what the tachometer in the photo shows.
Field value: 4100 rpm
